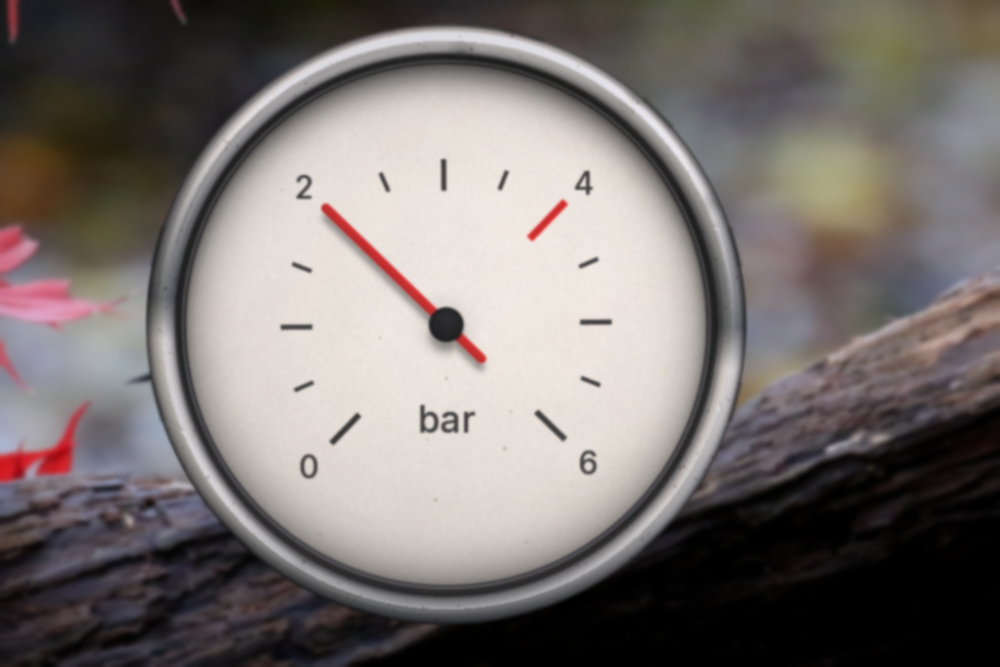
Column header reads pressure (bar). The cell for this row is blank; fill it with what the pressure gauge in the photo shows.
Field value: 2 bar
